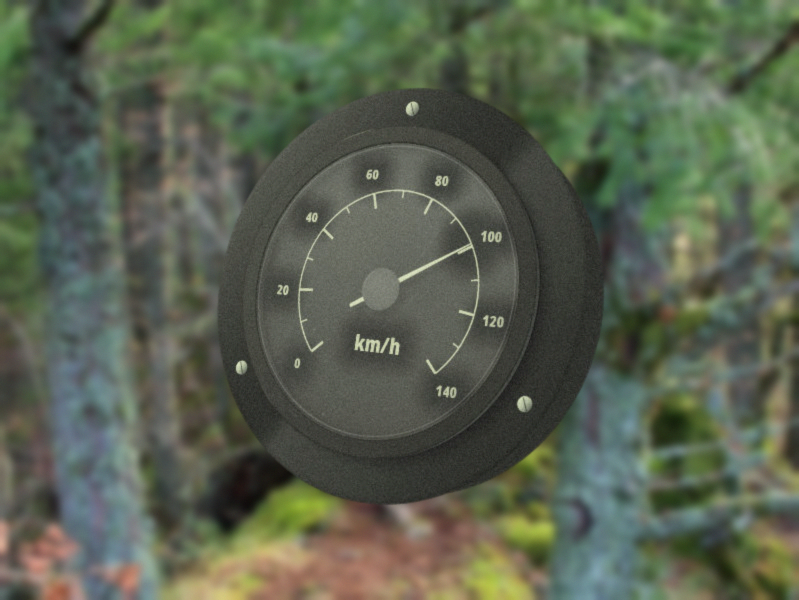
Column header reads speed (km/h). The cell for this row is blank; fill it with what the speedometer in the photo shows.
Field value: 100 km/h
